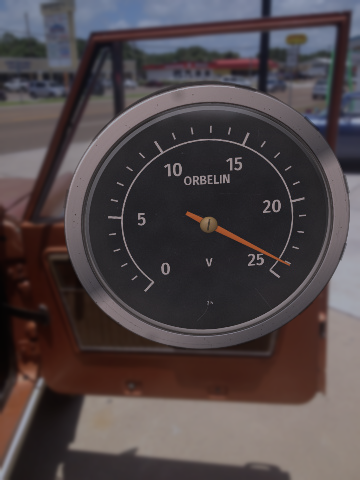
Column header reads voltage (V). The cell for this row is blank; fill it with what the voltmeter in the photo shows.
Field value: 24 V
